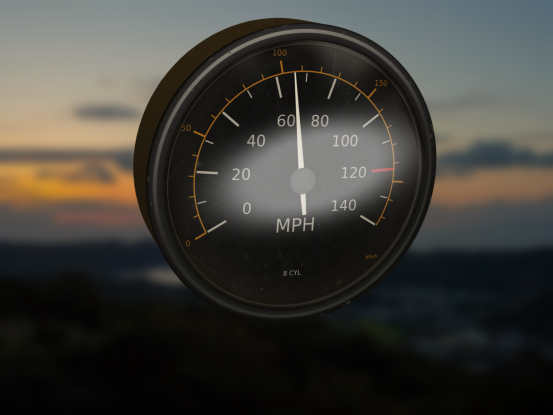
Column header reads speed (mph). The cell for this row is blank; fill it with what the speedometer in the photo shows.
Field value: 65 mph
